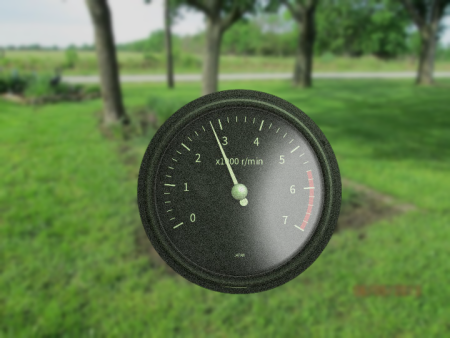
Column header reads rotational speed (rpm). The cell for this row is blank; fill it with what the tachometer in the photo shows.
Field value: 2800 rpm
